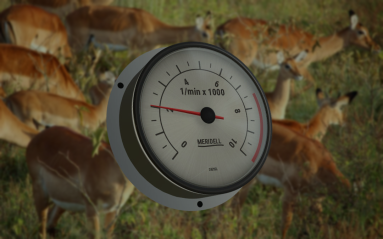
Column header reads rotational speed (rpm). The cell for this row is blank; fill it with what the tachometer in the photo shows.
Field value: 2000 rpm
